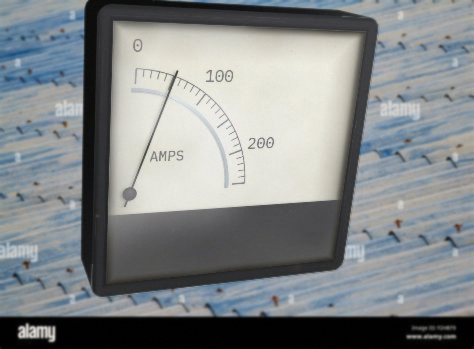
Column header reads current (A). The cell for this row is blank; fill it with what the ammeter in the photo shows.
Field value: 50 A
